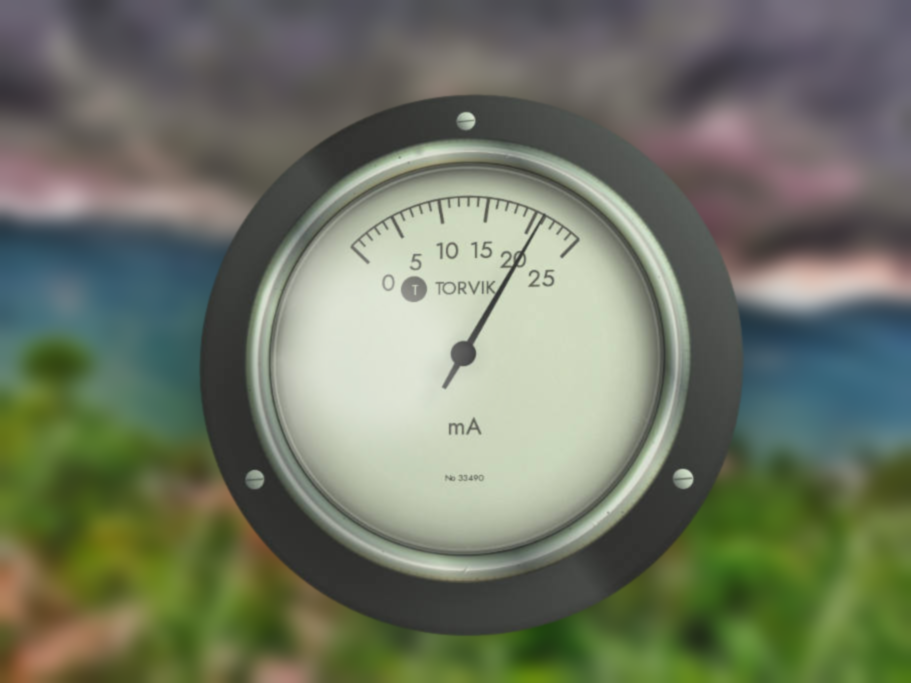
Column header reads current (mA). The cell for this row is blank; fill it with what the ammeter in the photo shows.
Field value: 21 mA
